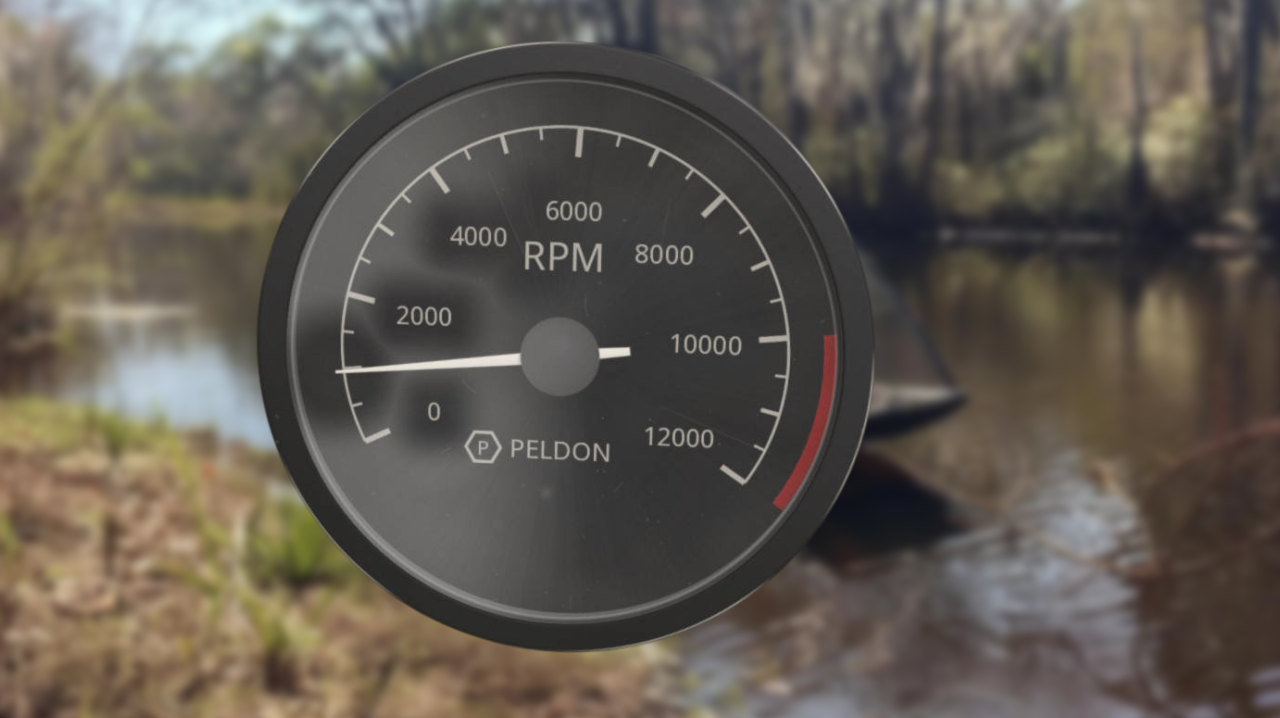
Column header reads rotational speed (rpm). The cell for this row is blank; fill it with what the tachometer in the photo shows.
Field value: 1000 rpm
